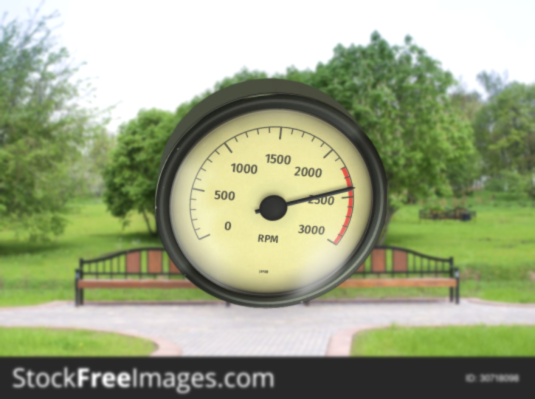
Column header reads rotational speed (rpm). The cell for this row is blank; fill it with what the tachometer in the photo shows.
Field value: 2400 rpm
